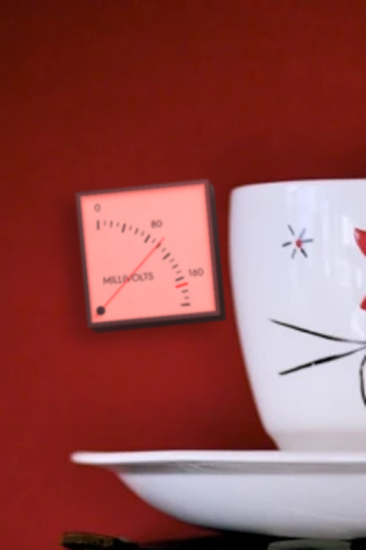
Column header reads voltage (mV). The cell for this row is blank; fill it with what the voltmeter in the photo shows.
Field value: 100 mV
